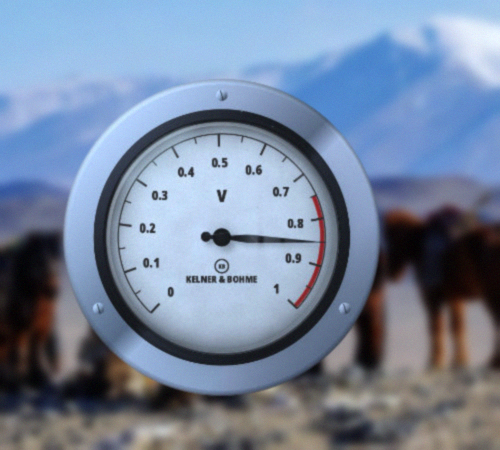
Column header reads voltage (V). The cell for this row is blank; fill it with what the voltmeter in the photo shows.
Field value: 0.85 V
